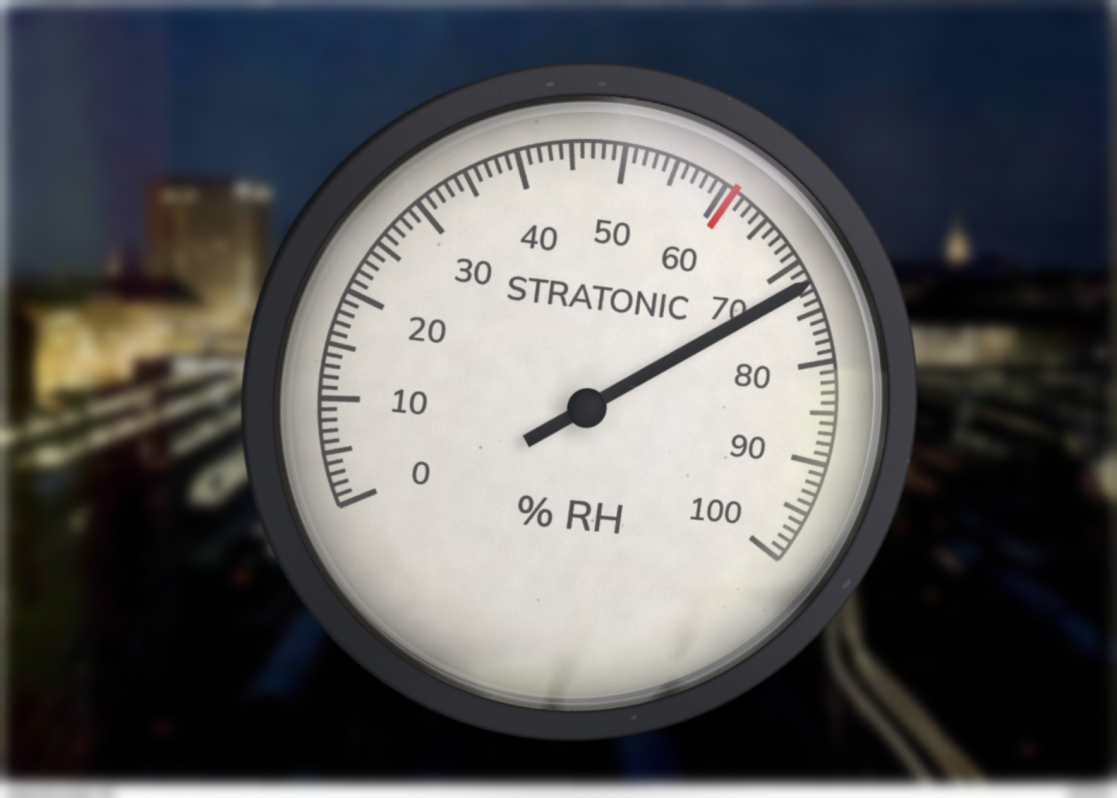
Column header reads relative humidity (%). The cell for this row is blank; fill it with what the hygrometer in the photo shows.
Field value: 72 %
